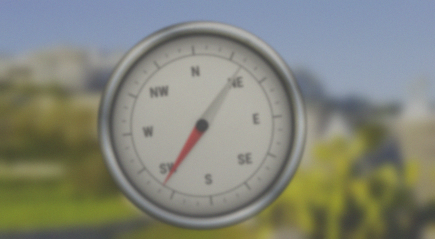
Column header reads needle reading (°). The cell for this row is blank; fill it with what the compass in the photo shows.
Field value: 220 °
